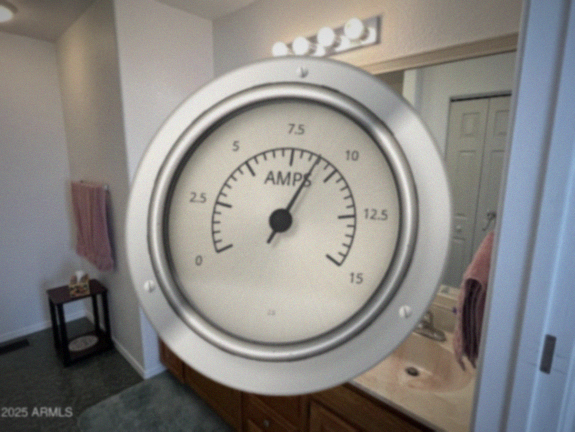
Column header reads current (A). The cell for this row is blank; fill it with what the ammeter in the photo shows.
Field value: 9 A
